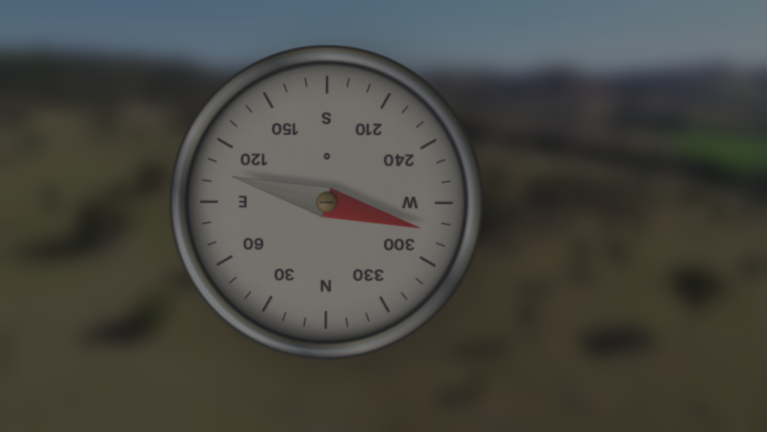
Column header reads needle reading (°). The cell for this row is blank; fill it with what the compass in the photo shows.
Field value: 285 °
